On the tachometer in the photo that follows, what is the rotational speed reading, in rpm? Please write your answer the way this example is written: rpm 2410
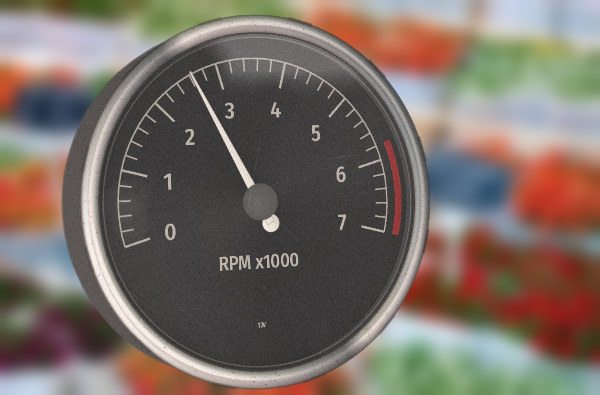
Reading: rpm 2600
